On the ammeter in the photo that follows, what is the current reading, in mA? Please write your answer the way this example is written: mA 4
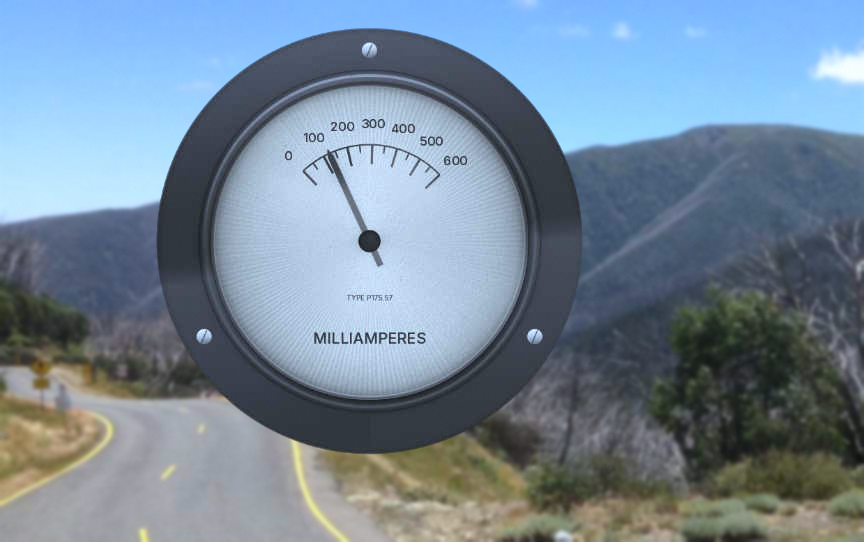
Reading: mA 125
